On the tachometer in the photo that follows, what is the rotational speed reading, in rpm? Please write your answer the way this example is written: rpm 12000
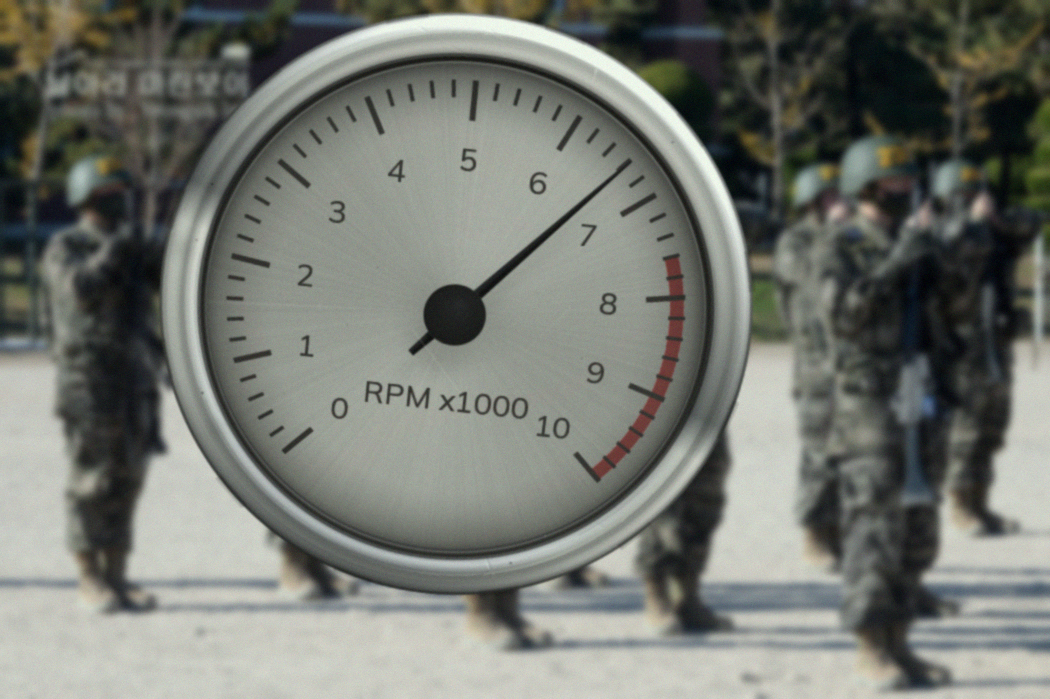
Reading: rpm 6600
